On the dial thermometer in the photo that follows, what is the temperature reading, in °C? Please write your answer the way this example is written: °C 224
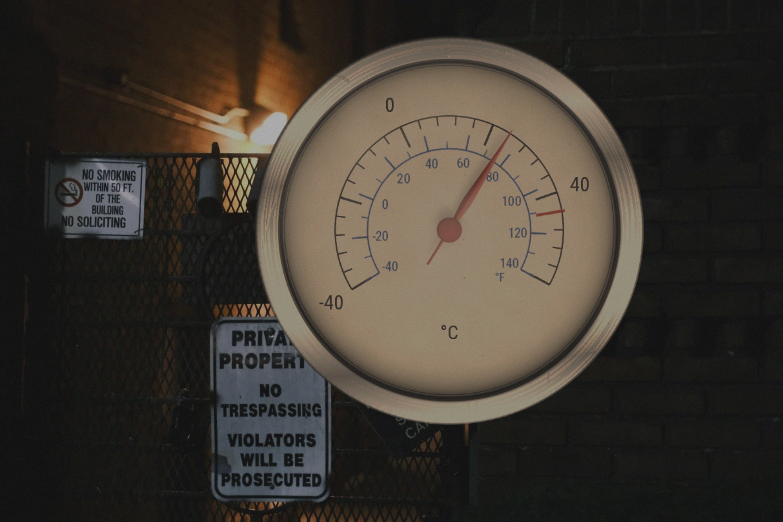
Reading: °C 24
